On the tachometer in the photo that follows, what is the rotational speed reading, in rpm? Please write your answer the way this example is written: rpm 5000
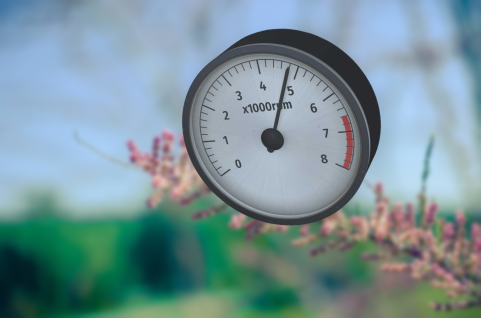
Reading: rpm 4800
